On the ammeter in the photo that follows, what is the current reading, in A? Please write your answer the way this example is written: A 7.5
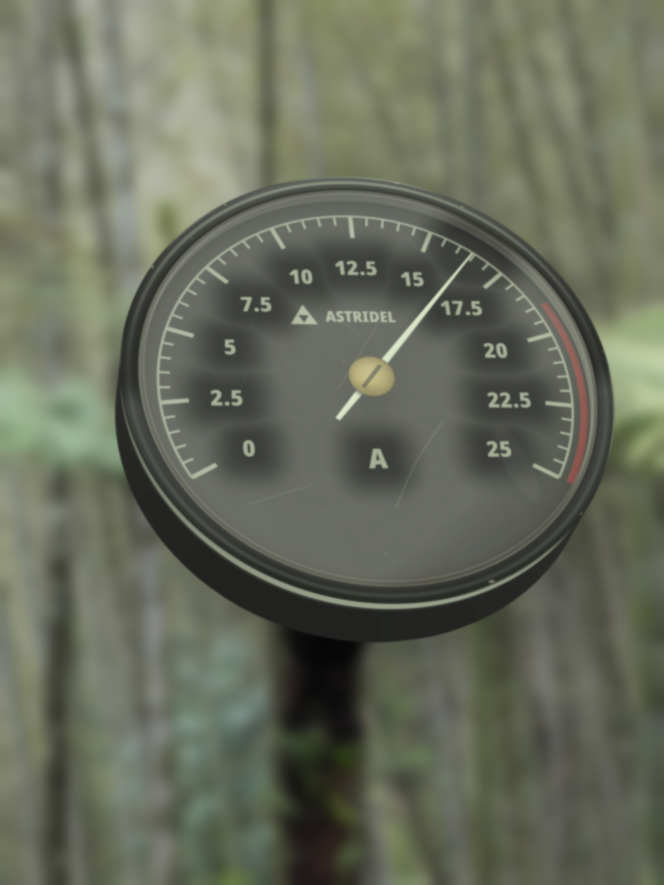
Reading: A 16.5
